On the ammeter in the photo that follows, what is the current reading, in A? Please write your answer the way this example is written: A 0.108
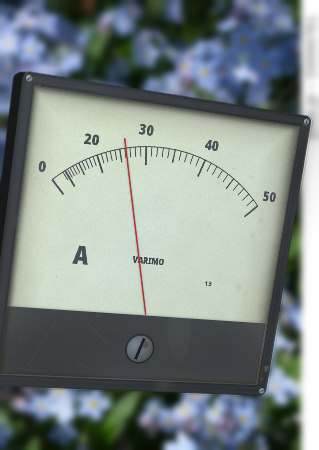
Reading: A 26
